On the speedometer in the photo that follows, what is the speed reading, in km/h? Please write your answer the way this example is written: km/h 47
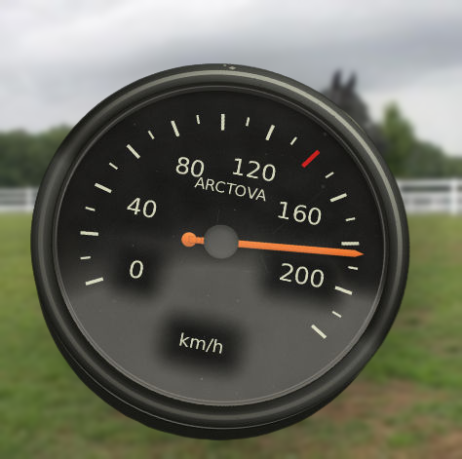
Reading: km/h 185
